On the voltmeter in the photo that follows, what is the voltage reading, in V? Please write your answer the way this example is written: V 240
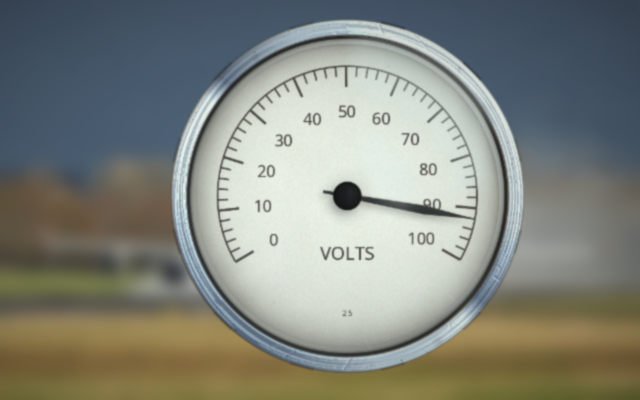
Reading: V 92
